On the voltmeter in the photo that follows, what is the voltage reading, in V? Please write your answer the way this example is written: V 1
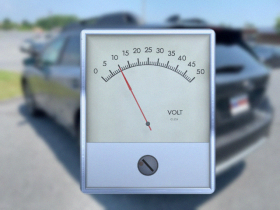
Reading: V 10
